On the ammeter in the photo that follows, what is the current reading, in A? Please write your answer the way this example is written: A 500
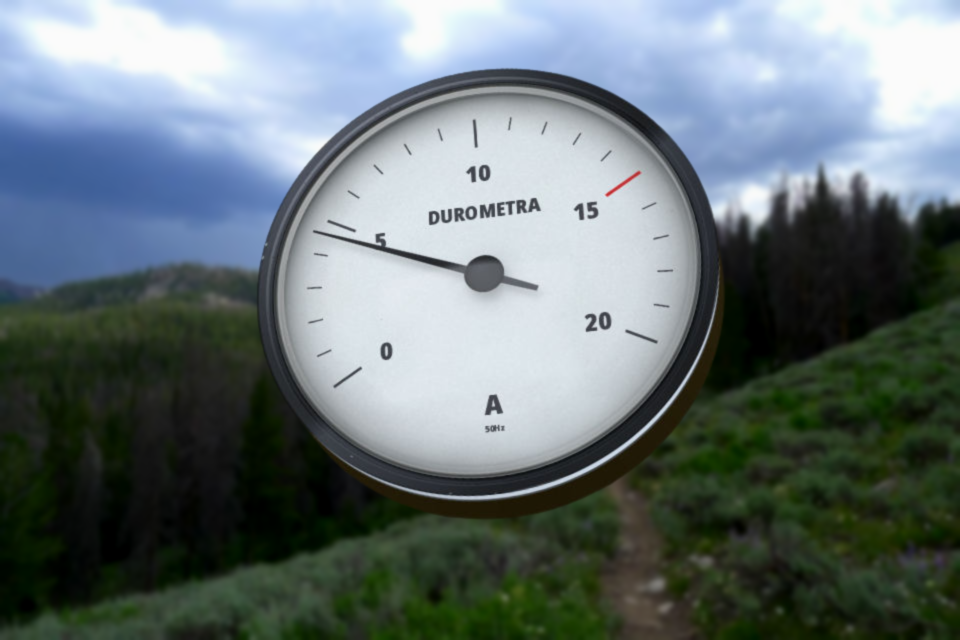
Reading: A 4.5
